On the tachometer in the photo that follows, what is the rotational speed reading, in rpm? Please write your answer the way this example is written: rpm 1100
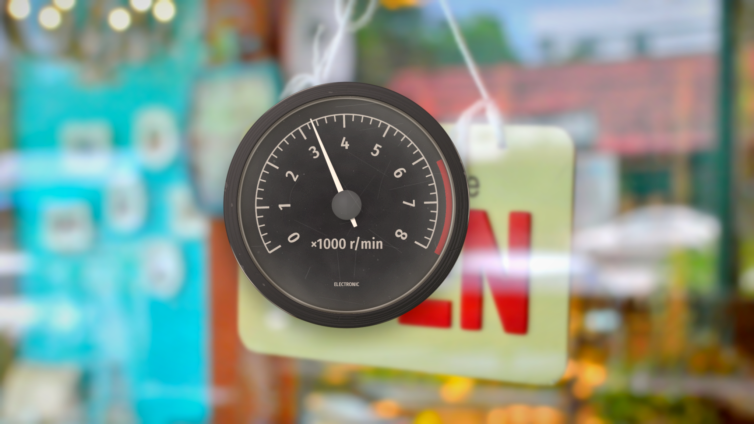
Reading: rpm 3300
